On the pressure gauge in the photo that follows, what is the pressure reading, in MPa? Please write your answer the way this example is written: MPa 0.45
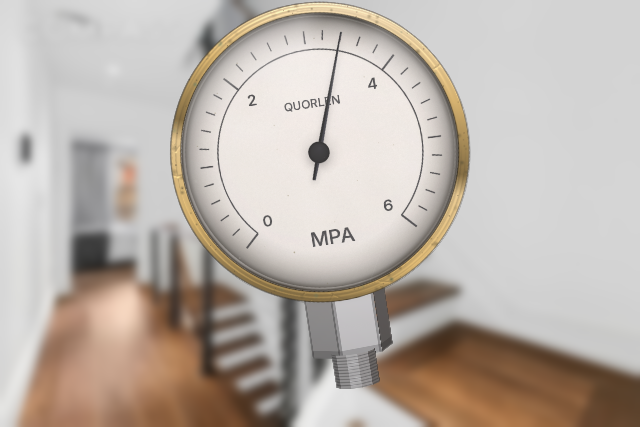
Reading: MPa 3.4
